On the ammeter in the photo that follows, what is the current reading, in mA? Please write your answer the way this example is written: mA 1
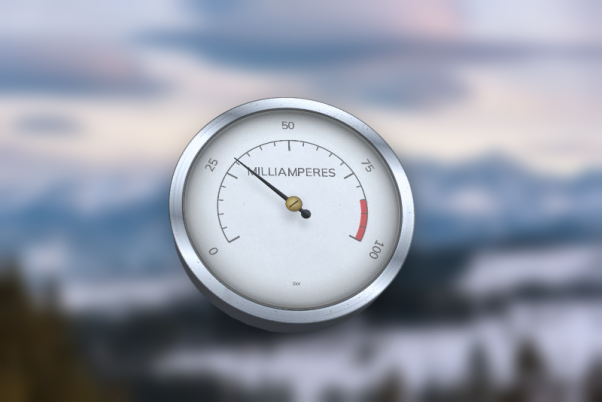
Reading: mA 30
